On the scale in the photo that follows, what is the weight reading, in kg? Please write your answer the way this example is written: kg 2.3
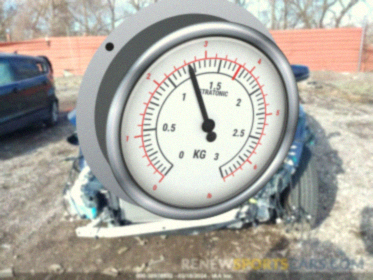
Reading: kg 1.2
